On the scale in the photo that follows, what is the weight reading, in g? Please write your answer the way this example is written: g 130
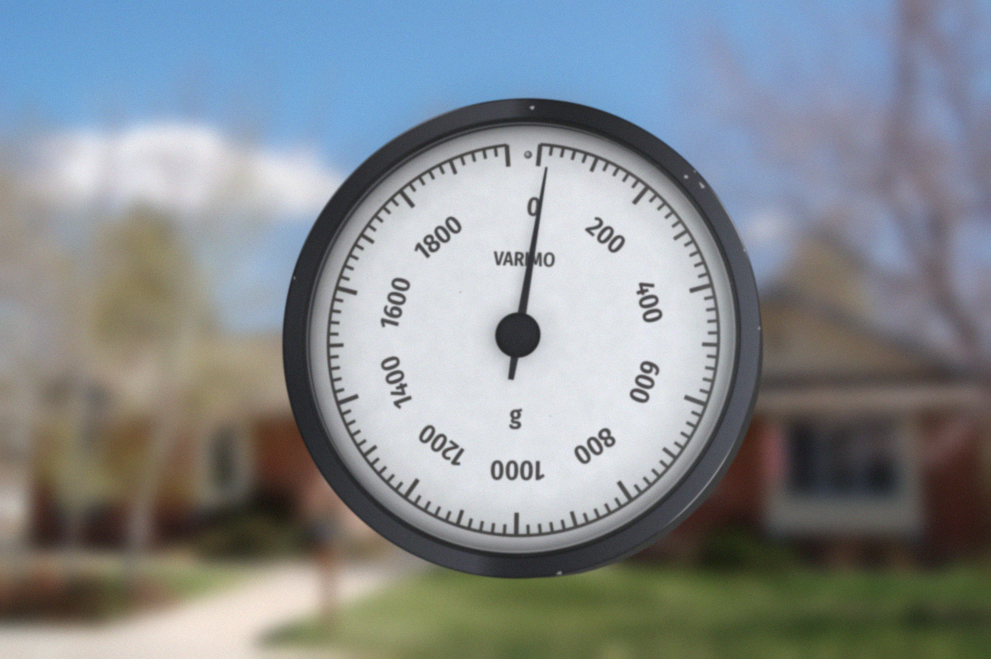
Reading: g 20
